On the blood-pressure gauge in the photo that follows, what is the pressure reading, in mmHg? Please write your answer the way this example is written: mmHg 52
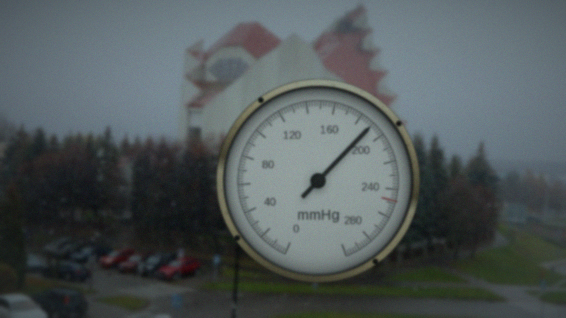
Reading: mmHg 190
